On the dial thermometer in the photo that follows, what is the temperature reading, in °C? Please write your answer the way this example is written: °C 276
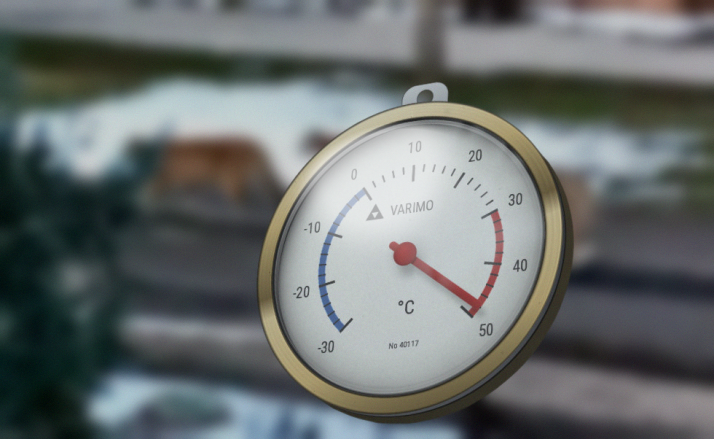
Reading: °C 48
